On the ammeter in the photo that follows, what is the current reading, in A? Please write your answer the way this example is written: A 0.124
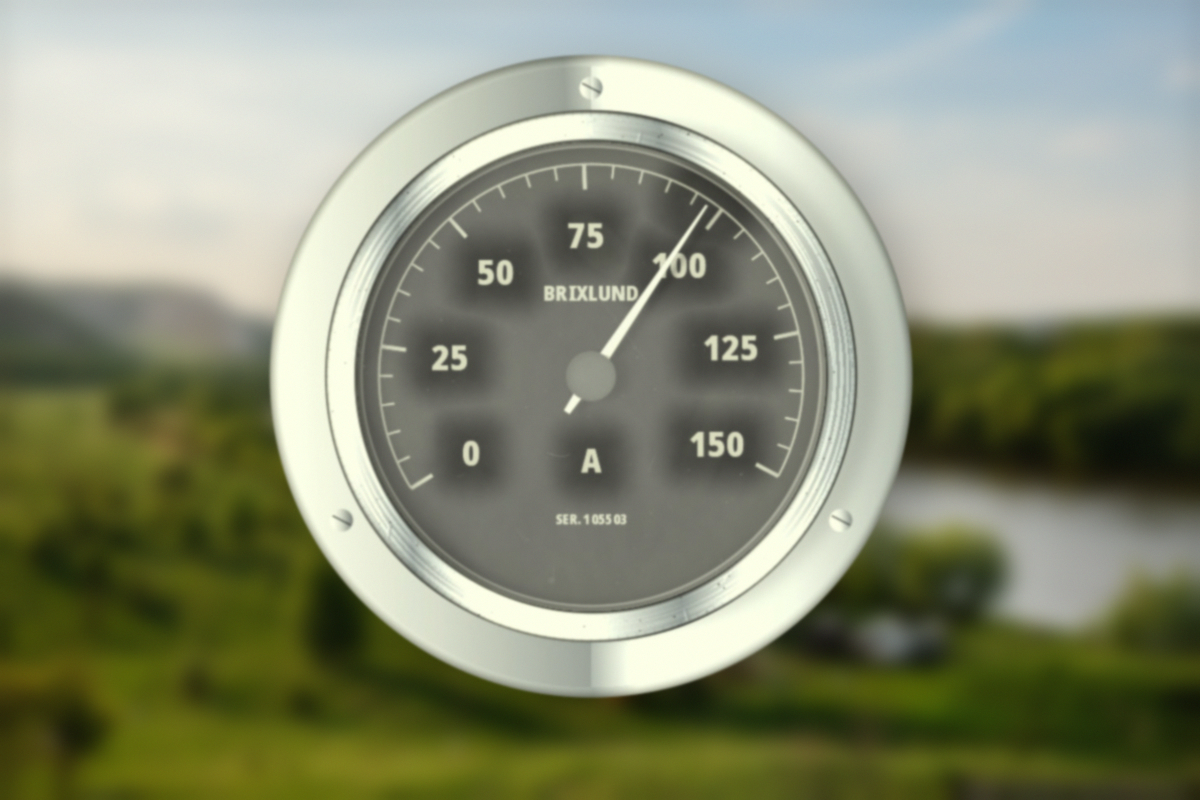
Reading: A 97.5
